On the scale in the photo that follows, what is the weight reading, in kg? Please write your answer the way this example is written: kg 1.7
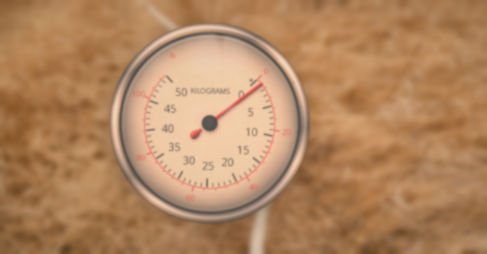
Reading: kg 1
